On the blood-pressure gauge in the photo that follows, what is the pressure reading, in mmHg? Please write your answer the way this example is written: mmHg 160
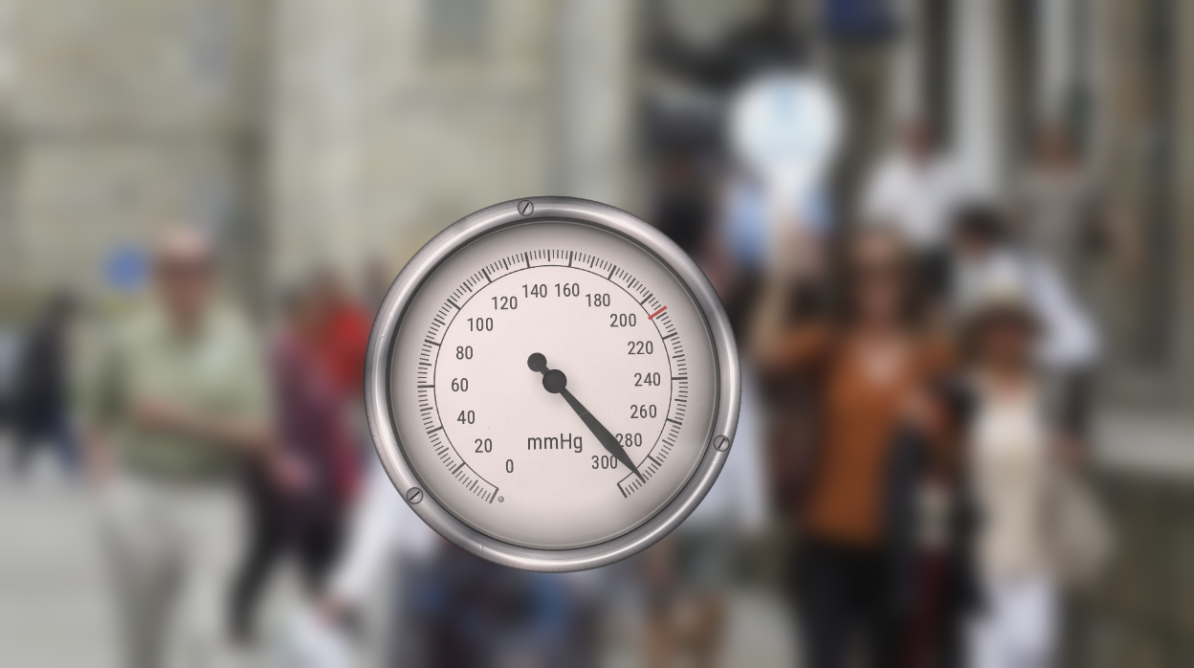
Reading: mmHg 290
